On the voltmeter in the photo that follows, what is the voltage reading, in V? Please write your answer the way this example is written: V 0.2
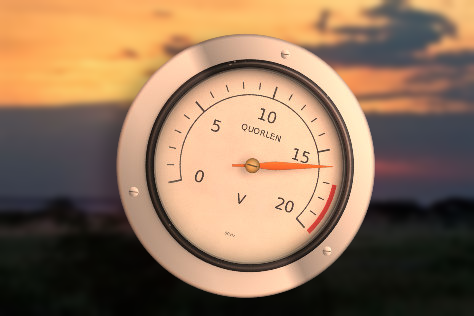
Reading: V 16
